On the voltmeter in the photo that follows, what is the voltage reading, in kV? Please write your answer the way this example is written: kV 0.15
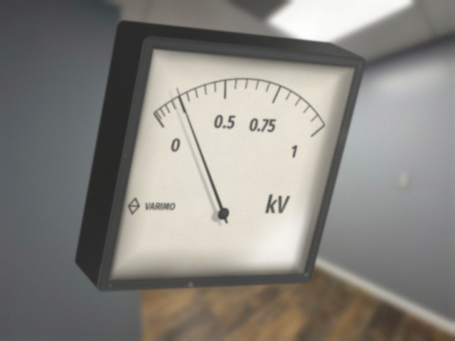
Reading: kV 0.25
